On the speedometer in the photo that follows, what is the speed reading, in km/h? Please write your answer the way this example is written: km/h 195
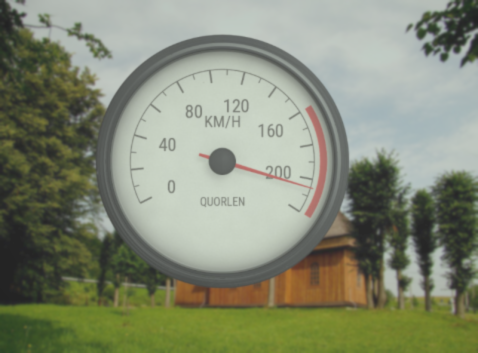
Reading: km/h 205
